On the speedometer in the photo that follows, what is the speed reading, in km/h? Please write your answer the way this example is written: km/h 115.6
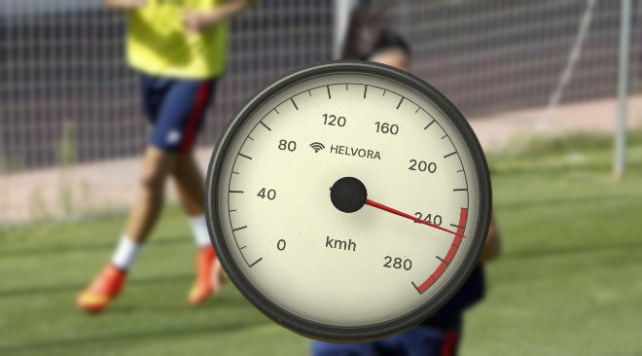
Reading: km/h 245
